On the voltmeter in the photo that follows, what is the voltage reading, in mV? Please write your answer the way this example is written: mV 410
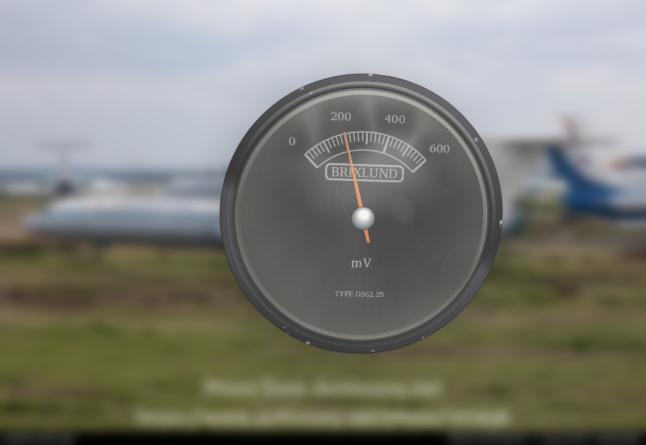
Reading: mV 200
